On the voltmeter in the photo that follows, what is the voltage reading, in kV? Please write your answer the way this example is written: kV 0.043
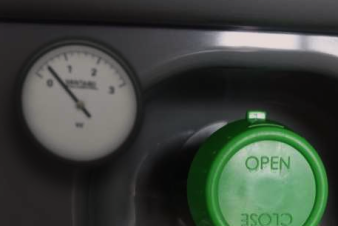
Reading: kV 0.4
